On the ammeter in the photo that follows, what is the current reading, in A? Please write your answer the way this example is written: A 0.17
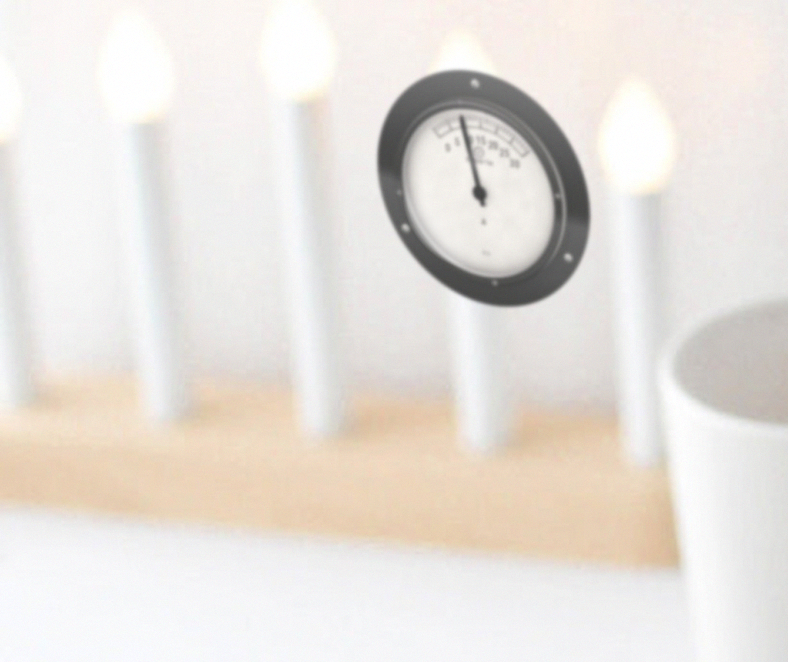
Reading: A 10
